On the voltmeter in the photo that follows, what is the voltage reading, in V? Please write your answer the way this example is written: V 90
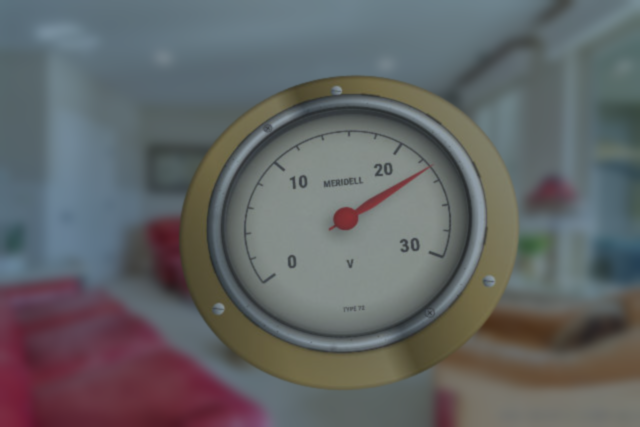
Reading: V 23
